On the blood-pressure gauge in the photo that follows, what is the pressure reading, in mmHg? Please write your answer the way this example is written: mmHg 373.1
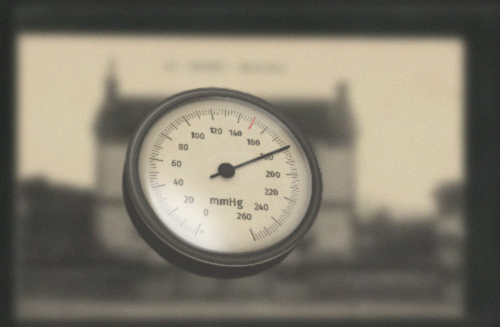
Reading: mmHg 180
